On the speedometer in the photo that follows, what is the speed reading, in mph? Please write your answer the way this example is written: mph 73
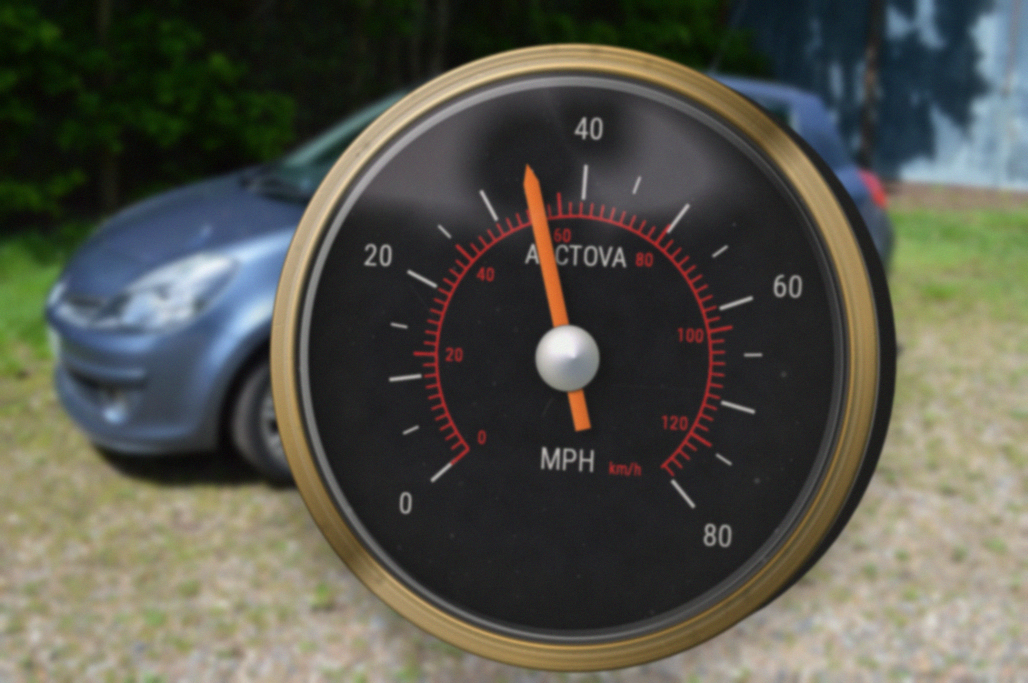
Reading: mph 35
